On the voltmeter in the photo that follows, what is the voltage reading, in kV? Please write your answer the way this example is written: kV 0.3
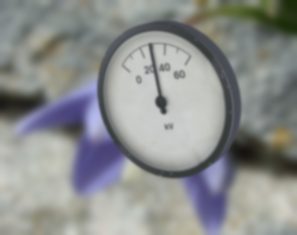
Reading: kV 30
